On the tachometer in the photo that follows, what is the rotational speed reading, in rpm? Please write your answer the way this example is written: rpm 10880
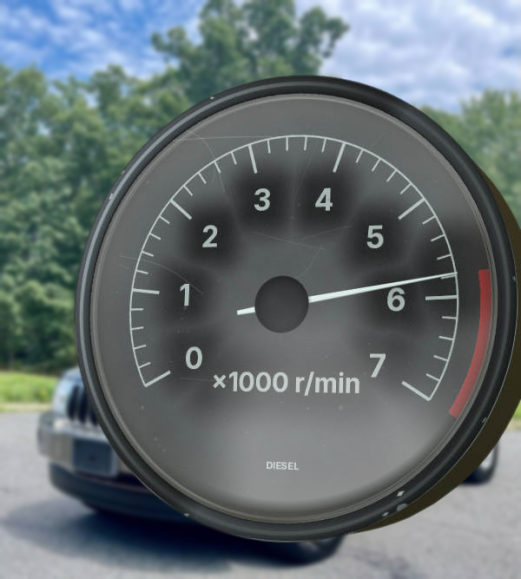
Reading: rpm 5800
